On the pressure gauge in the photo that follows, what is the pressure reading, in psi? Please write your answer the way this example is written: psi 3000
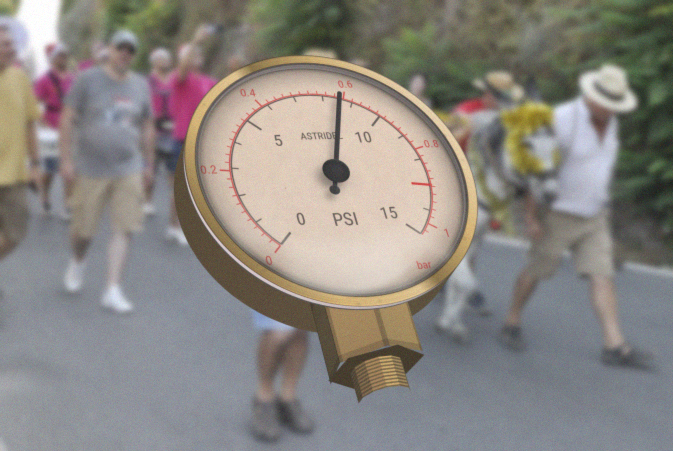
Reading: psi 8.5
